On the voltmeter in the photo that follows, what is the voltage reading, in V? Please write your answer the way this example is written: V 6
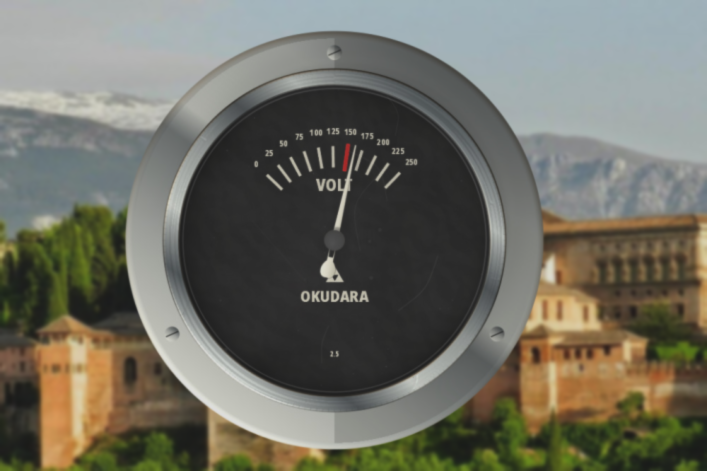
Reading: V 162.5
